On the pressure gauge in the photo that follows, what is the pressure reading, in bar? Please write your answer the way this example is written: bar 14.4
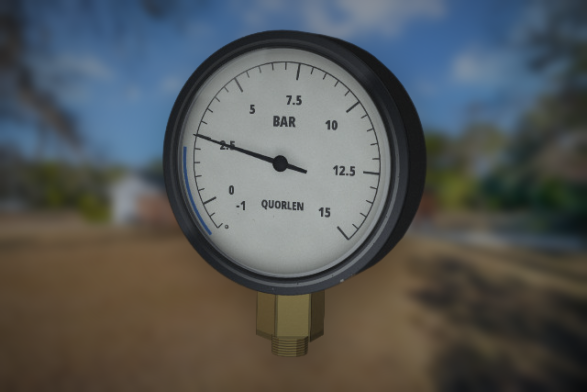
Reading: bar 2.5
